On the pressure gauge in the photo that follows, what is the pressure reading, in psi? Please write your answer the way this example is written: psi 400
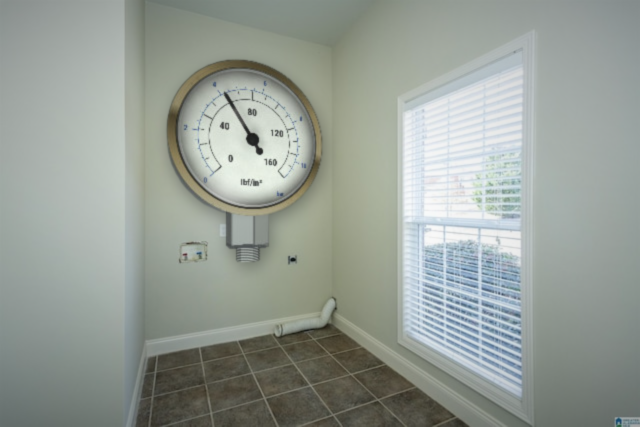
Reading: psi 60
